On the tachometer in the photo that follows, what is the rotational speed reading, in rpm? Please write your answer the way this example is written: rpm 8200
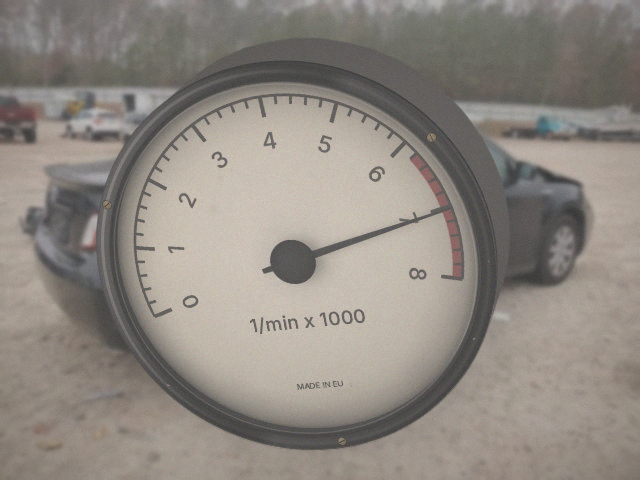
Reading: rpm 7000
